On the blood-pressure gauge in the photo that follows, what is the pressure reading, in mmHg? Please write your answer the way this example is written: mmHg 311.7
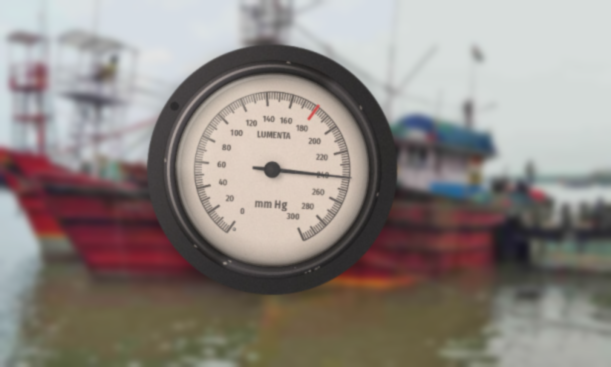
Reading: mmHg 240
